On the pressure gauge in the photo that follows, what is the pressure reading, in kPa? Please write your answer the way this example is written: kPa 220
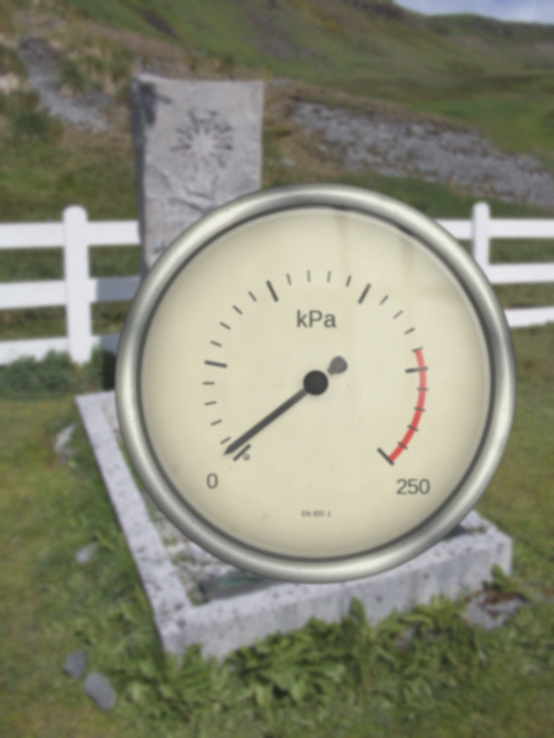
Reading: kPa 5
